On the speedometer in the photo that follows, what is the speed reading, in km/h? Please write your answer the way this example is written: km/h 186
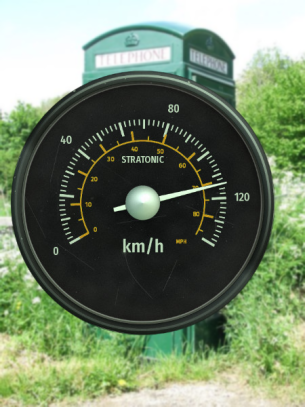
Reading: km/h 114
